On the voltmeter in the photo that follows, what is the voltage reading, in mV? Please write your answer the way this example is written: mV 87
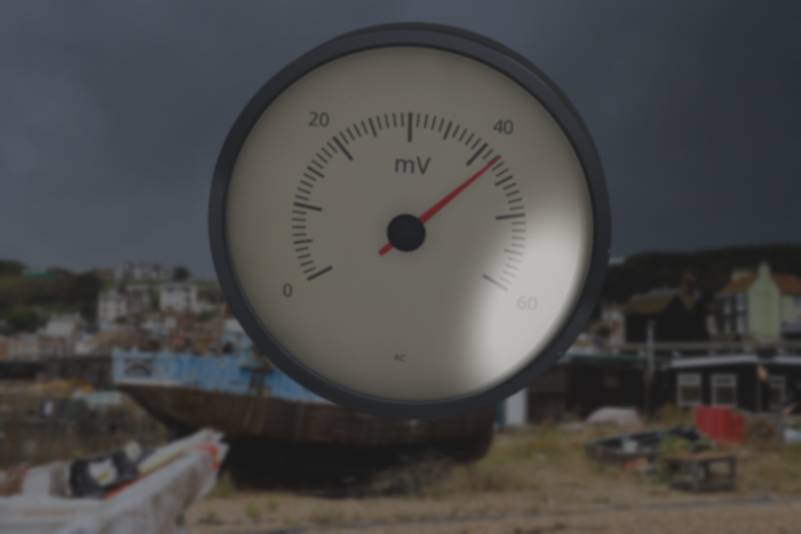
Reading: mV 42
